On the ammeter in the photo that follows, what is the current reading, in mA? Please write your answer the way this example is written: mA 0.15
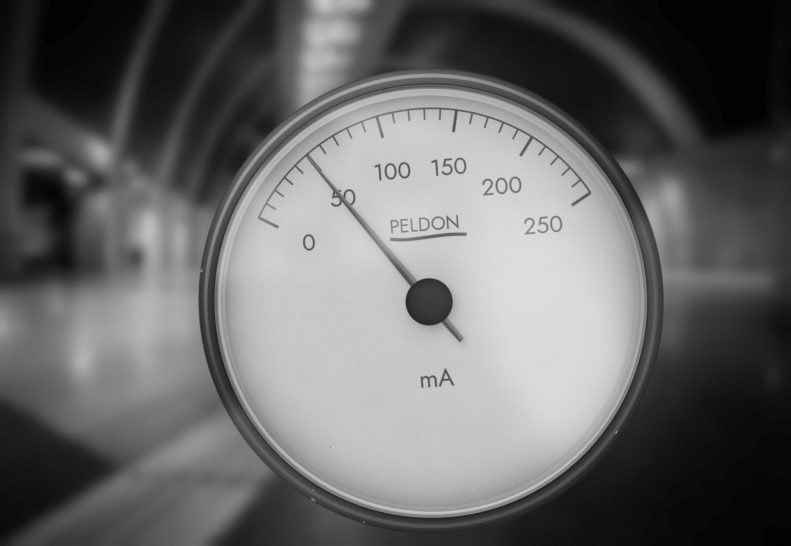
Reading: mA 50
